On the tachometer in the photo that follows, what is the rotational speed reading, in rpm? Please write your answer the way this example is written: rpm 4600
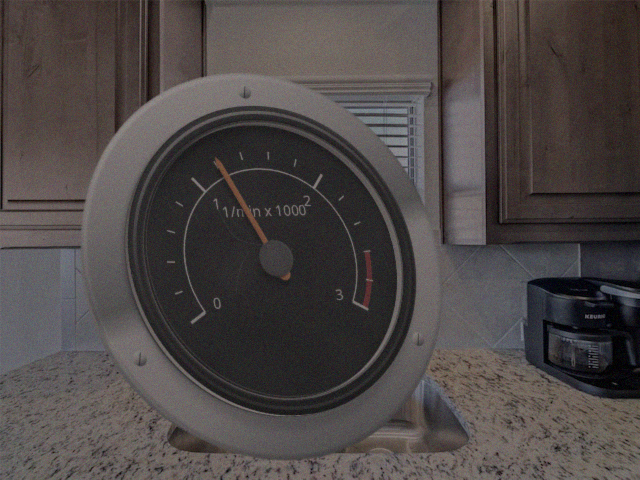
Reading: rpm 1200
